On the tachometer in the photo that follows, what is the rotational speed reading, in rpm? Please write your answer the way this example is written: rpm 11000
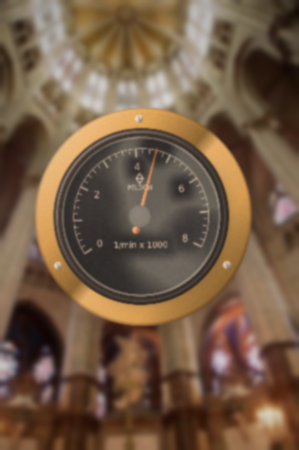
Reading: rpm 4600
